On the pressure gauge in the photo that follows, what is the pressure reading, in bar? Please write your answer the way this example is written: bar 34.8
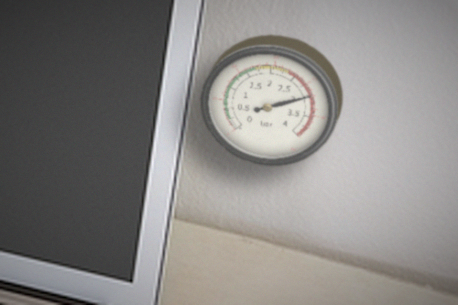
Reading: bar 3
